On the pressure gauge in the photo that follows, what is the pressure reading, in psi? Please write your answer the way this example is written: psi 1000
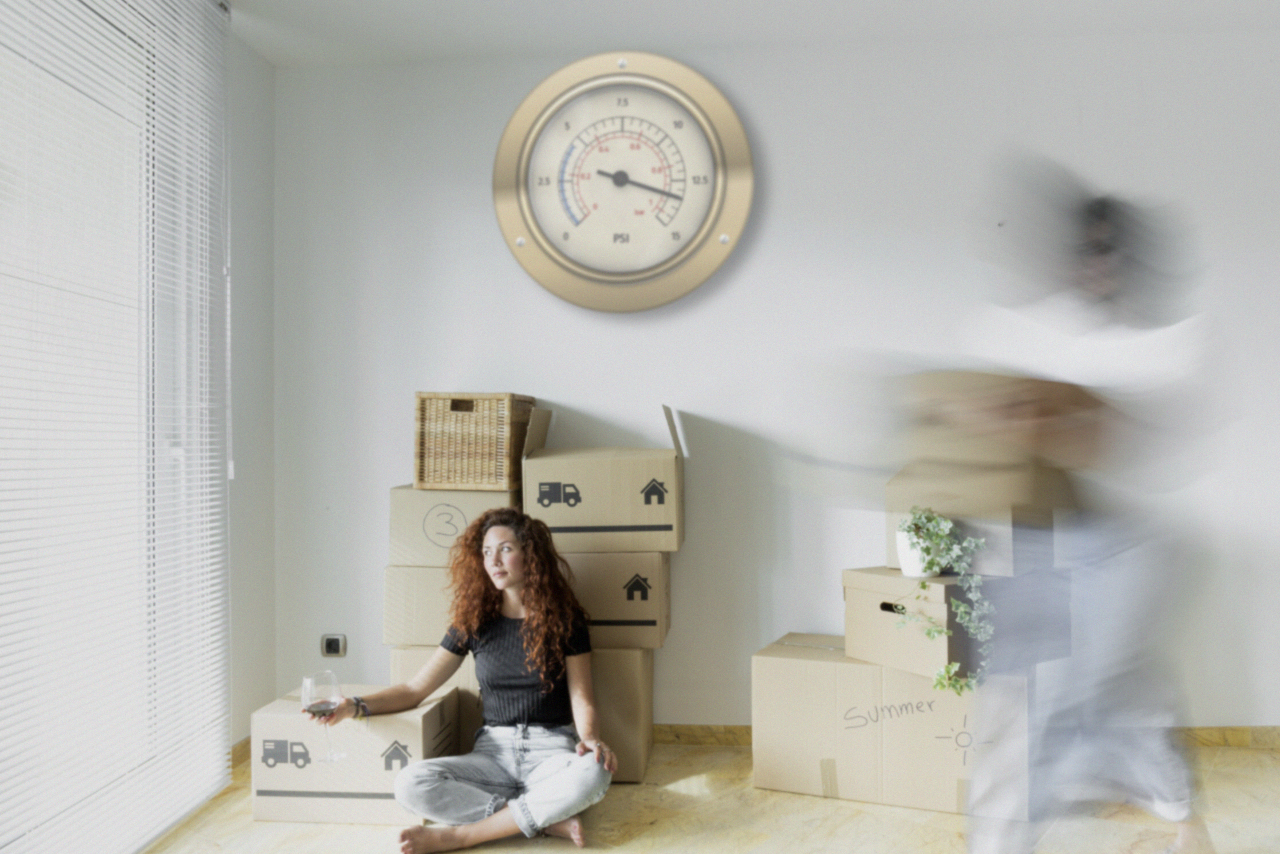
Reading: psi 13.5
